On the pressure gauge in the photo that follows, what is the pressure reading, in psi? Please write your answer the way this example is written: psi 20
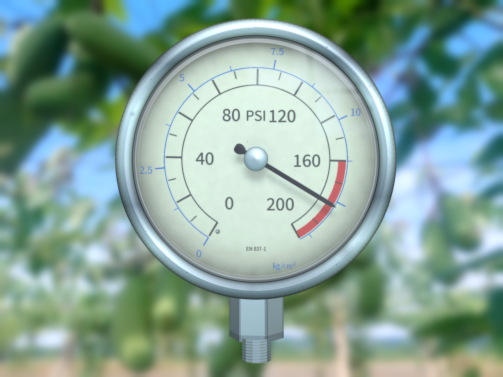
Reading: psi 180
